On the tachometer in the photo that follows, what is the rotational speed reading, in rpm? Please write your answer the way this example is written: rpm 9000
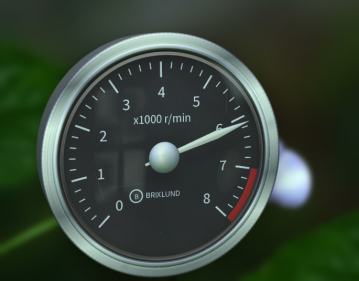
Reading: rpm 6100
